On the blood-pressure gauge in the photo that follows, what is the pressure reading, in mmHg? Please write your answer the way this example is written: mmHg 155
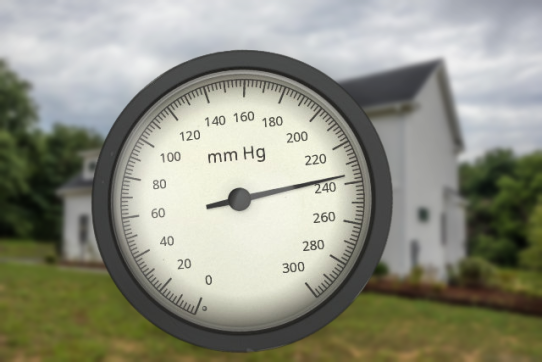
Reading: mmHg 236
